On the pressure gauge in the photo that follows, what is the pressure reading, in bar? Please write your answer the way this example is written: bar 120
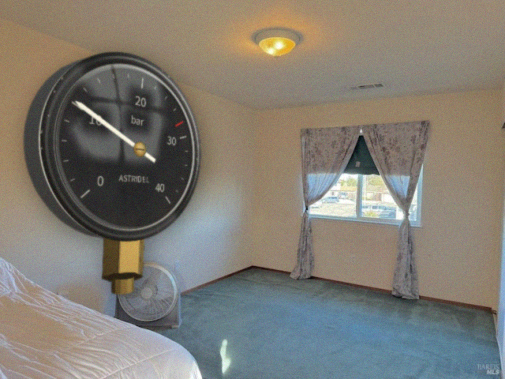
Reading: bar 10
